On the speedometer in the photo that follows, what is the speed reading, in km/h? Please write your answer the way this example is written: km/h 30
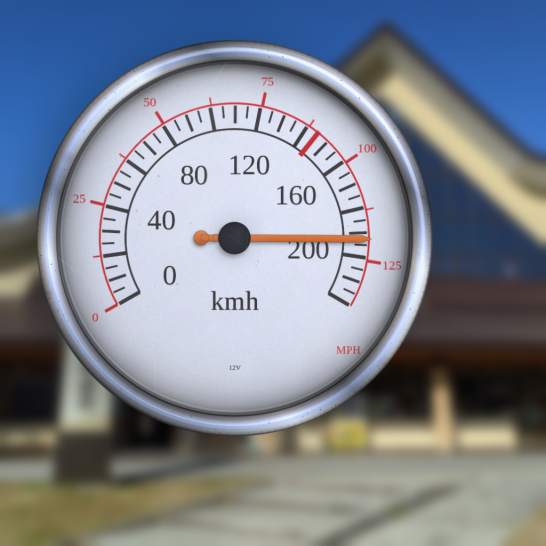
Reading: km/h 192.5
